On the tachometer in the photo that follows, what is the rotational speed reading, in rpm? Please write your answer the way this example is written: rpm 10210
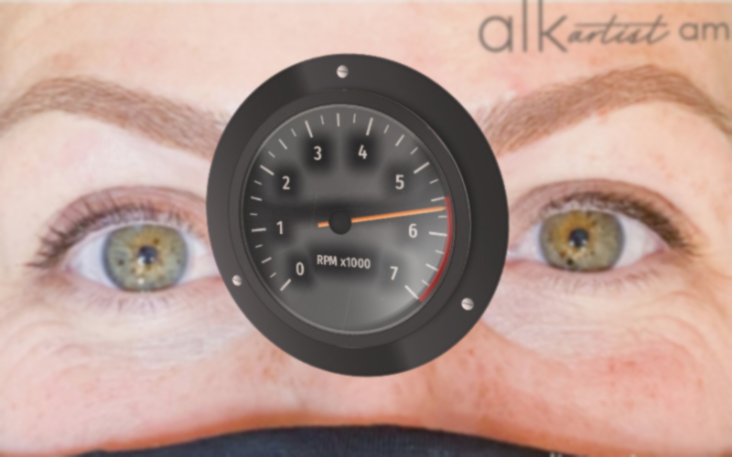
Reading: rpm 5625
